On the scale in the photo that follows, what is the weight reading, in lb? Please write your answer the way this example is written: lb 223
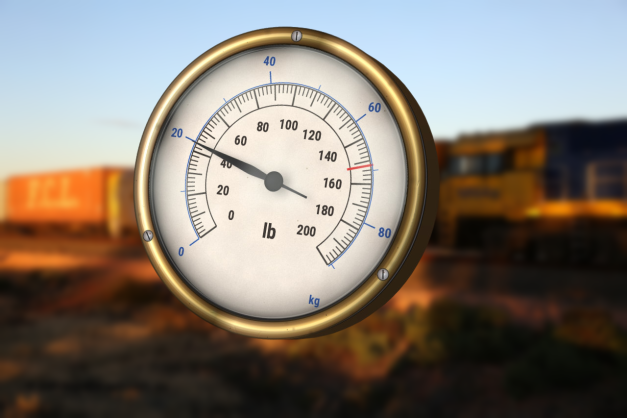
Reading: lb 44
